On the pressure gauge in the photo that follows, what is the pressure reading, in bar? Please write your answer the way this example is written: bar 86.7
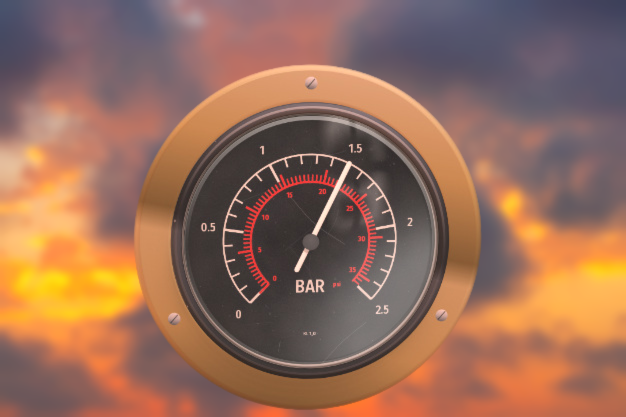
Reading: bar 1.5
